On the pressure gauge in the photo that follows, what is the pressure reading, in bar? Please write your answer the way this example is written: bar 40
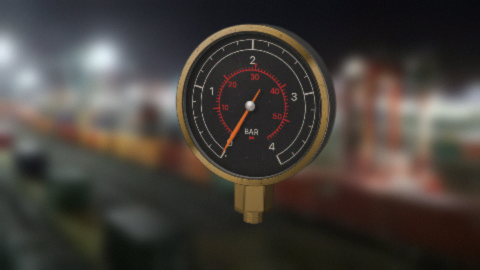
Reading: bar 0
